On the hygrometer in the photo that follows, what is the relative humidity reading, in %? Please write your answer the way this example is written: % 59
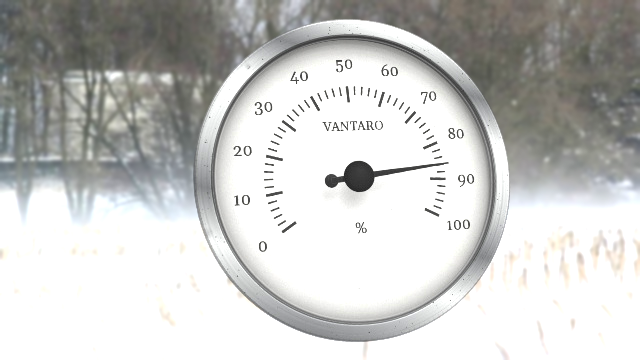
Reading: % 86
